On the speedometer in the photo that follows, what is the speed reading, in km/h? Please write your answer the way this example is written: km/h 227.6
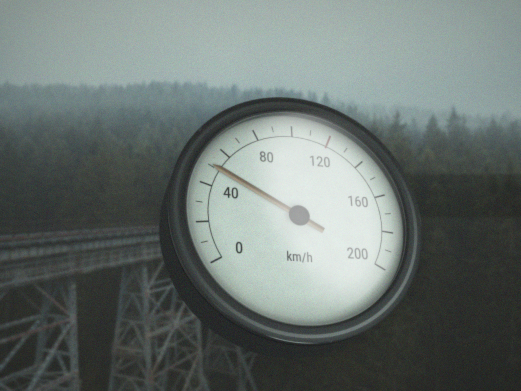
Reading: km/h 50
